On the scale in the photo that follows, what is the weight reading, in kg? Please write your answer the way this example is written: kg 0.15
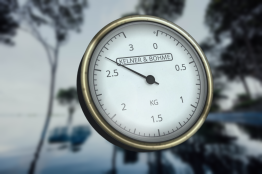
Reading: kg 2.65
